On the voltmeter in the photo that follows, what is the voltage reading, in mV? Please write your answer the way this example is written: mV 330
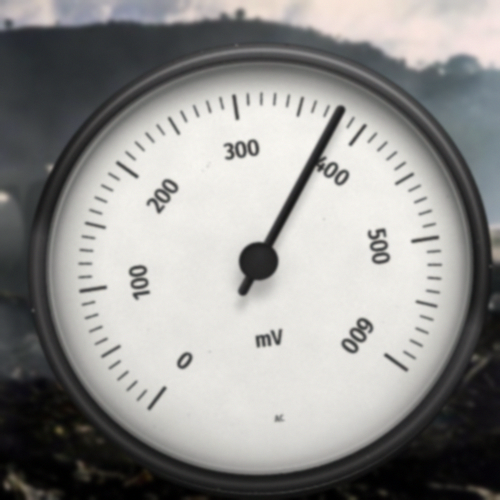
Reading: mV 380
